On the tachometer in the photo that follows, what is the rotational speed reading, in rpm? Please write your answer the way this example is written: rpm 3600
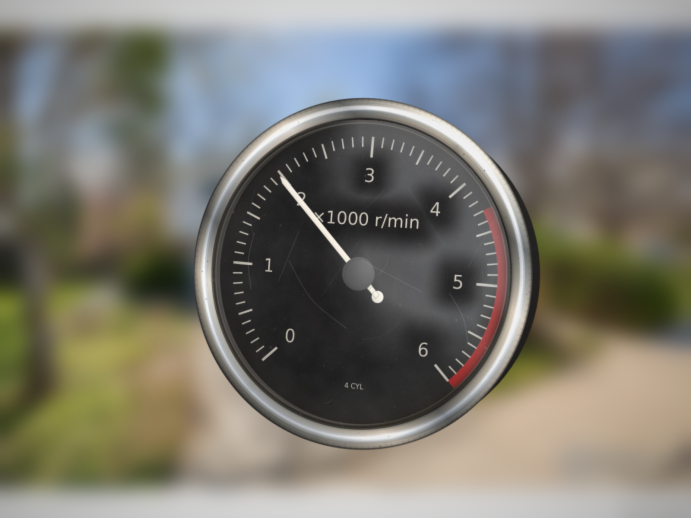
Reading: rpm 2000
